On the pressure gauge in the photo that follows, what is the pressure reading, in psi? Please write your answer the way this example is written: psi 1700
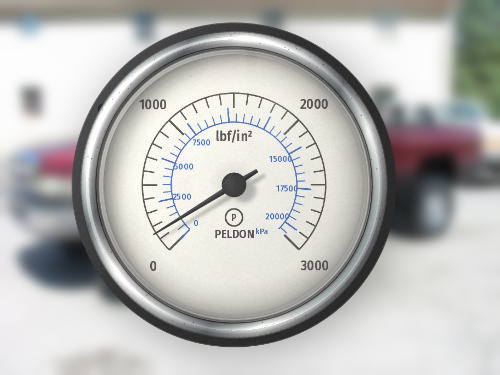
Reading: psi 150
